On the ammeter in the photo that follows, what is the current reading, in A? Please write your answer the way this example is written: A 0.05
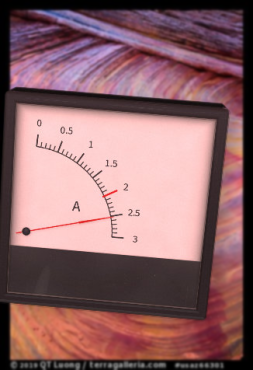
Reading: A 2.5
